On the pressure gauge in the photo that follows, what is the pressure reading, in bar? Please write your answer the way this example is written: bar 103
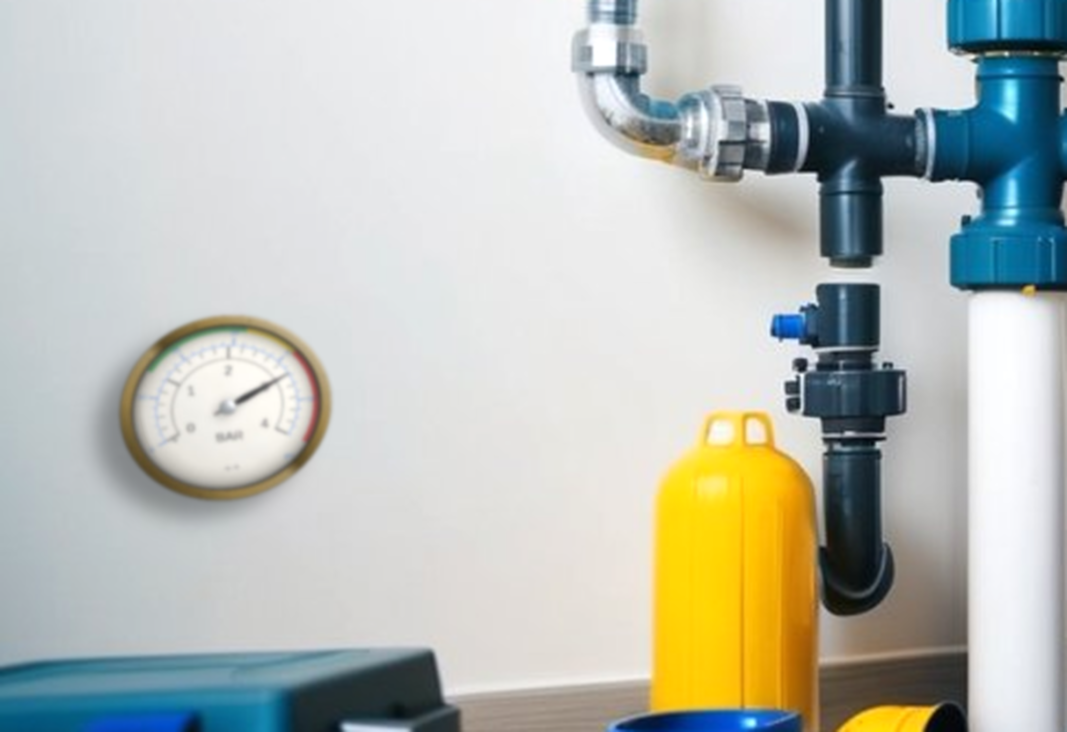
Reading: bar 3
